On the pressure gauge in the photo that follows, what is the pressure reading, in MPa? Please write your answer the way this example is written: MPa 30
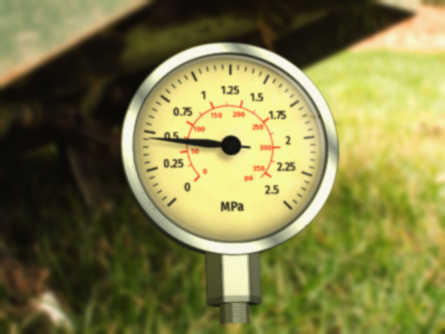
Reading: MPa 0.45
